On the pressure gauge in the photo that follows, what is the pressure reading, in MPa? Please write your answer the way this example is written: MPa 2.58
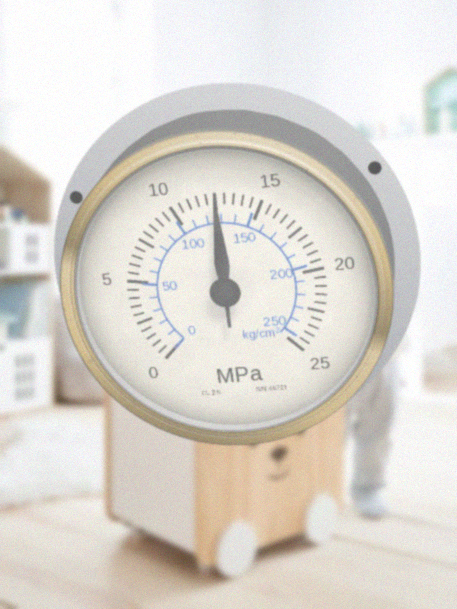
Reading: MPa 12.5
